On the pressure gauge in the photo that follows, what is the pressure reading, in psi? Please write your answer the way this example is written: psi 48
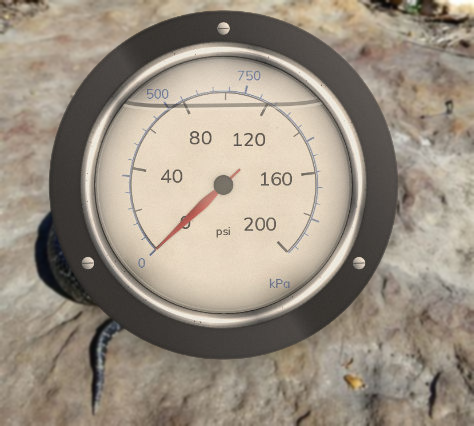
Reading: psi 0
